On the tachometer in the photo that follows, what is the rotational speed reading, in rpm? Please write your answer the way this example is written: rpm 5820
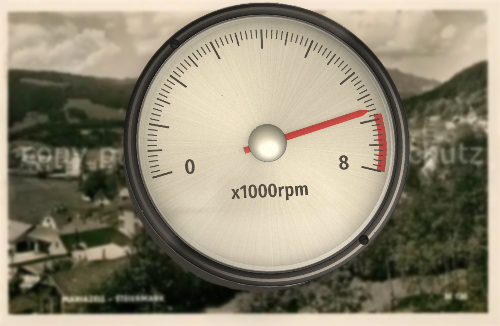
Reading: rpm 6800
